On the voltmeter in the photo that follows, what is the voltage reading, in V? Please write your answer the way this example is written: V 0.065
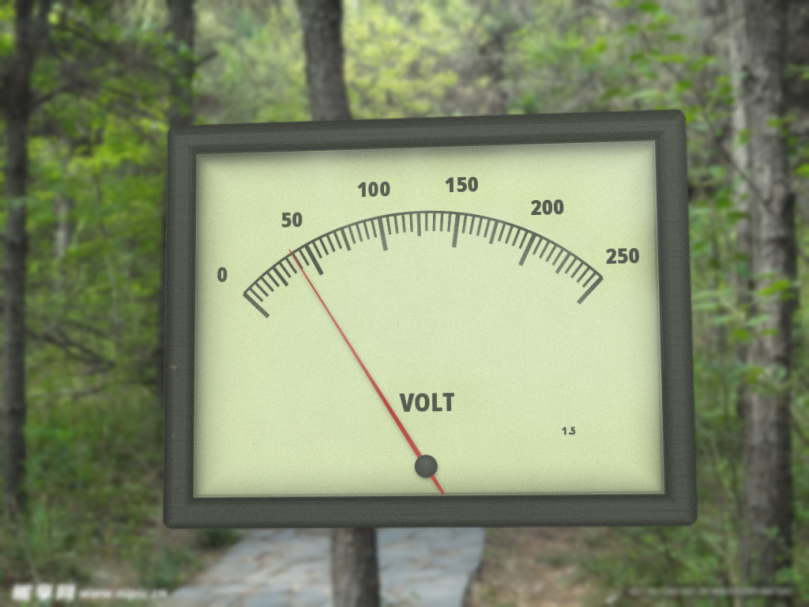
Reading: V 40
